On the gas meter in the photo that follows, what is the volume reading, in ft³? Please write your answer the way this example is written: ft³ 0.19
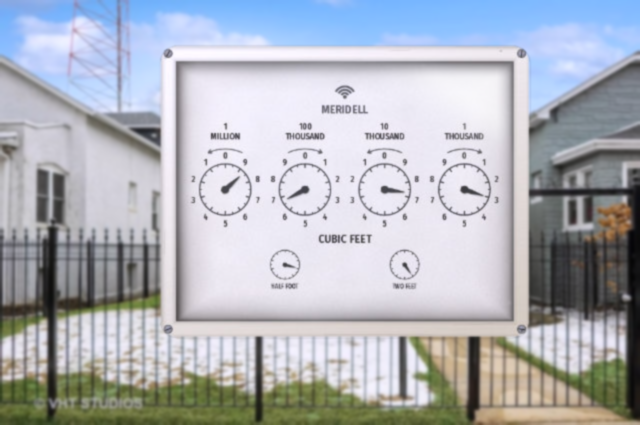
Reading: ft³ 867300
